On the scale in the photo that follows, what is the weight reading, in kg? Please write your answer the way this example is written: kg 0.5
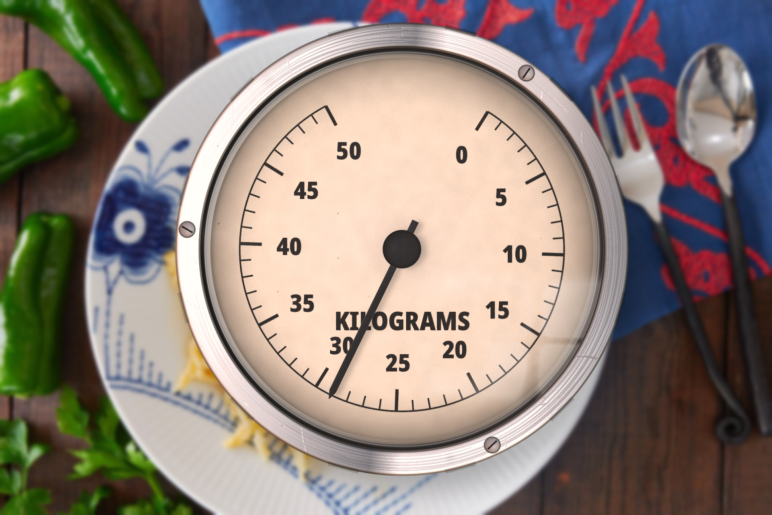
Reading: kg 29
